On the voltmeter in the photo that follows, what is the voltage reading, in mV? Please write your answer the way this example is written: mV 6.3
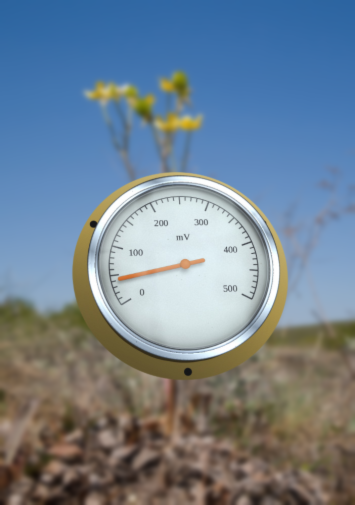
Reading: mV 40
